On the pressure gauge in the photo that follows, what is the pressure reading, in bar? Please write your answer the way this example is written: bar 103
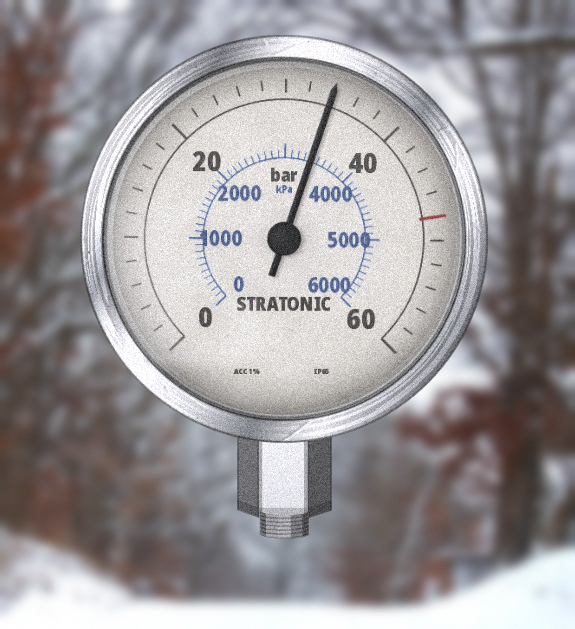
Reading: bar 34
